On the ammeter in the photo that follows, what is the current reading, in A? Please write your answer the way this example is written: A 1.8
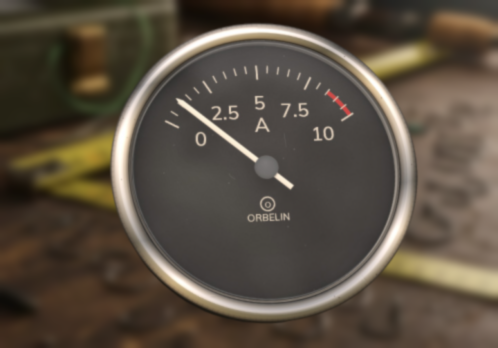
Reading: A 1
